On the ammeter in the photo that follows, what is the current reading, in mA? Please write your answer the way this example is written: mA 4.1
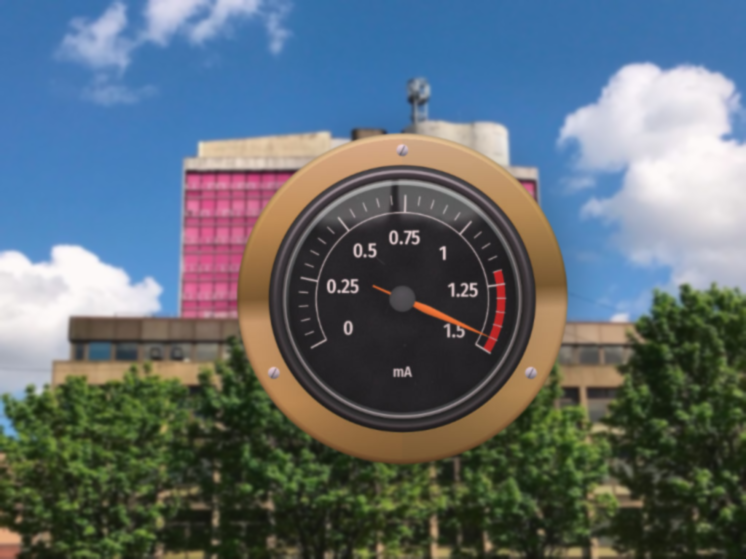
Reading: mA 1.45
